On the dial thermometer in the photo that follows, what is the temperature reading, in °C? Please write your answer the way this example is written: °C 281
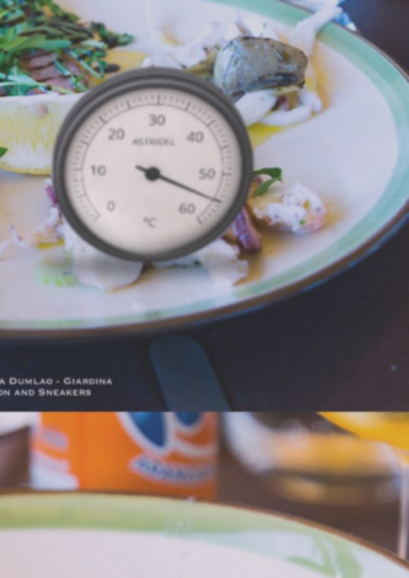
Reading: °C 55
